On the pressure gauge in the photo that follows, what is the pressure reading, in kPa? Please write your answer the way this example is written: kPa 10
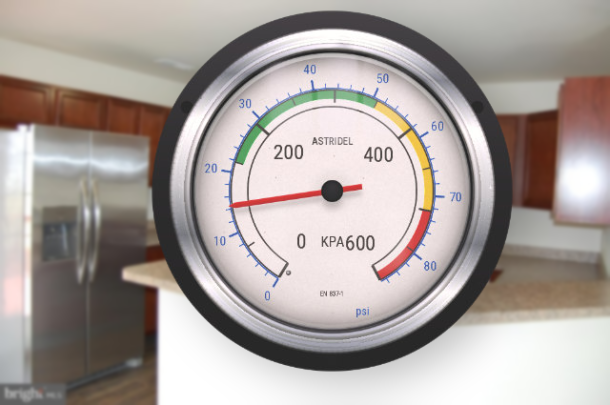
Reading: kPa 100
